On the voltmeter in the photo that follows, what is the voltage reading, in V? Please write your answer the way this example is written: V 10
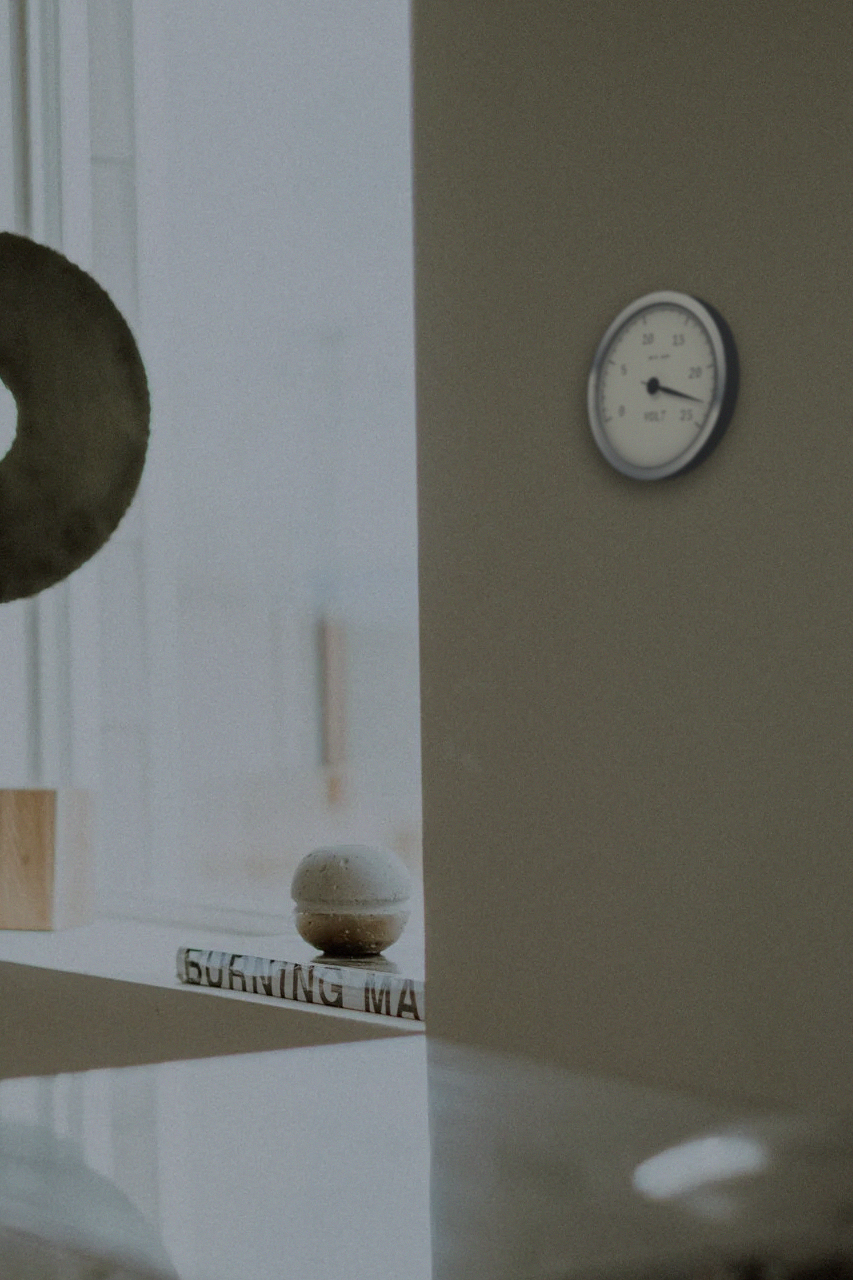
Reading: V 23
